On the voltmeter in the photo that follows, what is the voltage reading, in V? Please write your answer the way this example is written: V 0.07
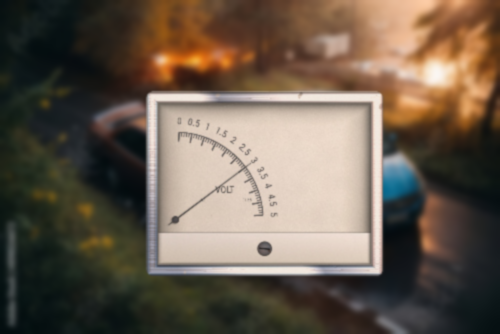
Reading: V 3
